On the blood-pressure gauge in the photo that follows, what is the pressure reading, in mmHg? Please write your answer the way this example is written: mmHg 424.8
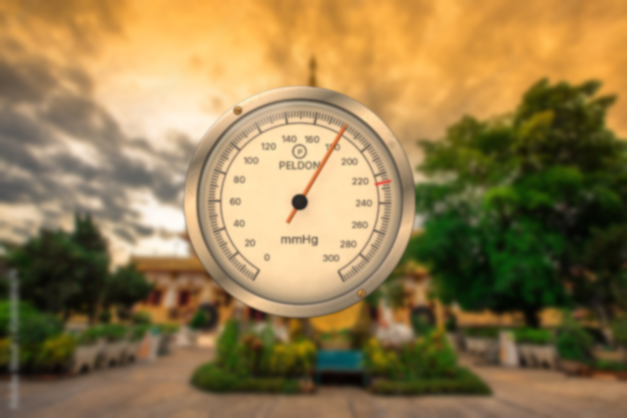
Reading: mmHg 180
